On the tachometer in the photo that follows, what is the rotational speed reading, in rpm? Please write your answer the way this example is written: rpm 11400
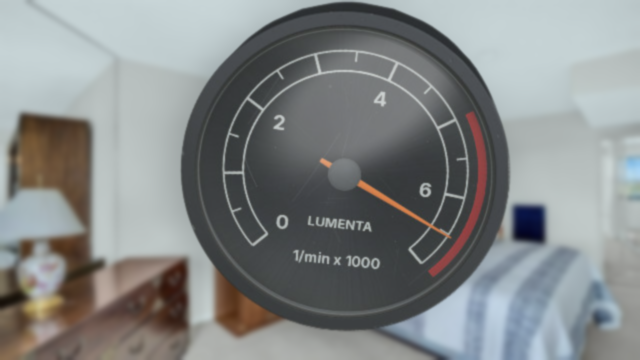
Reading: rpm 6500
